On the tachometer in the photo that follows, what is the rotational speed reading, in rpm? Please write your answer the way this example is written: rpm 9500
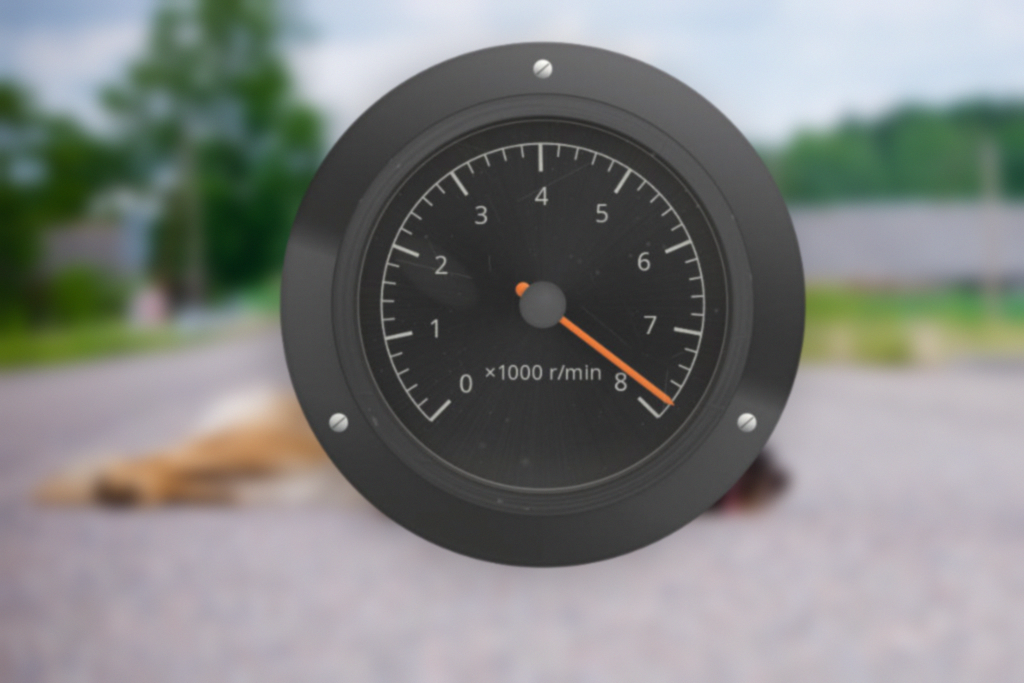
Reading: rpm 7800
